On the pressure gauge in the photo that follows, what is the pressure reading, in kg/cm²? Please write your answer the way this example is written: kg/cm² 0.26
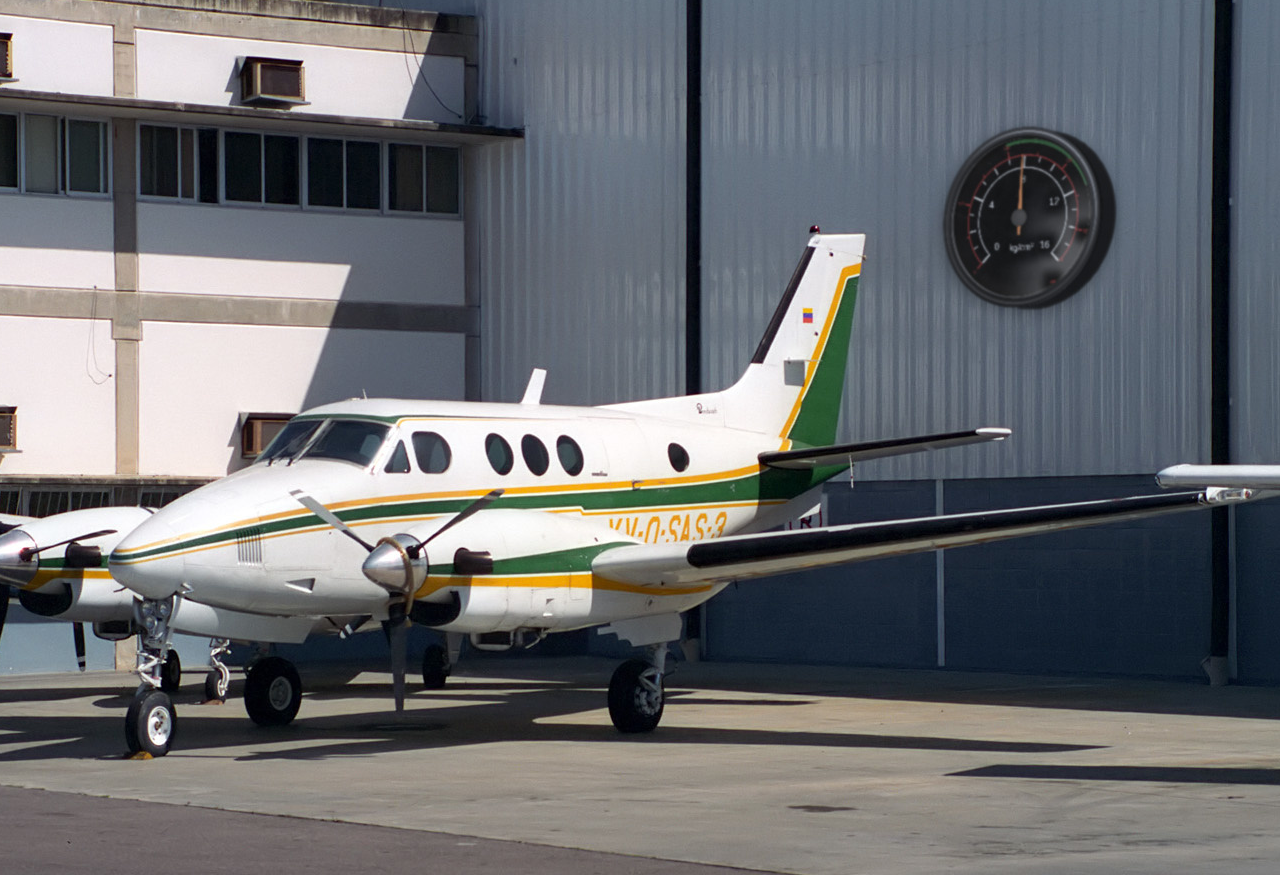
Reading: kg/cm² 8
